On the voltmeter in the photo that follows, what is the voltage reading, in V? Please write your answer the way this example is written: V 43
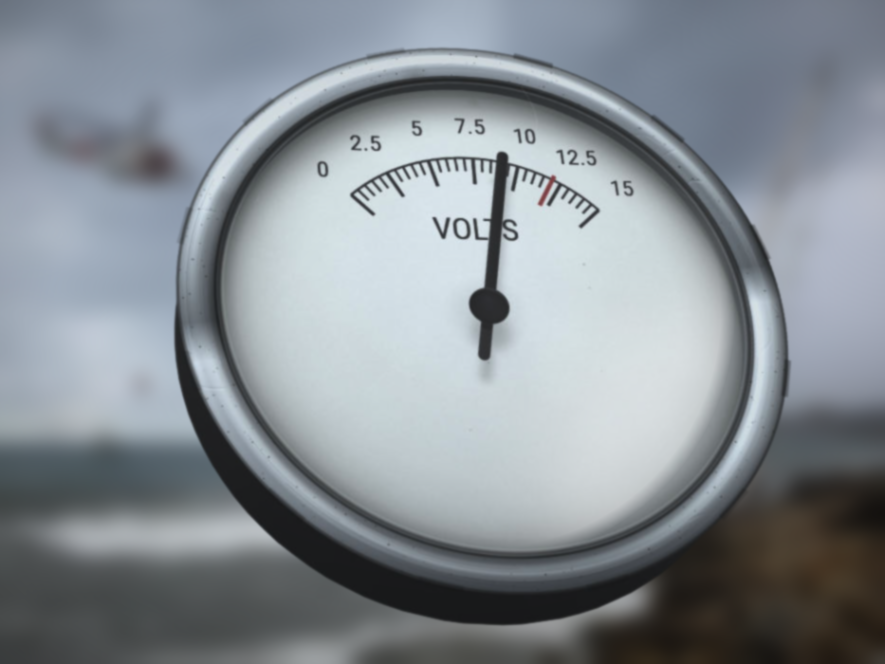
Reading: V 9
